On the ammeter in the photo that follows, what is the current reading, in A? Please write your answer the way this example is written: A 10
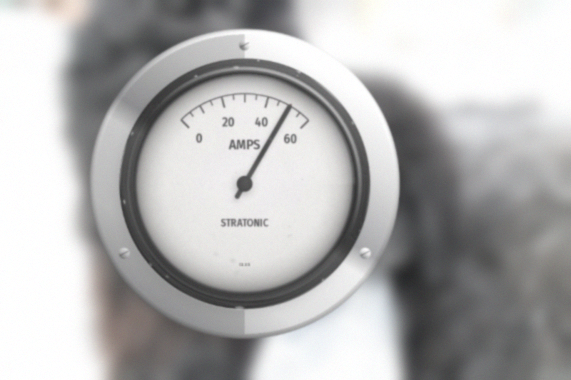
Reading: A 50
